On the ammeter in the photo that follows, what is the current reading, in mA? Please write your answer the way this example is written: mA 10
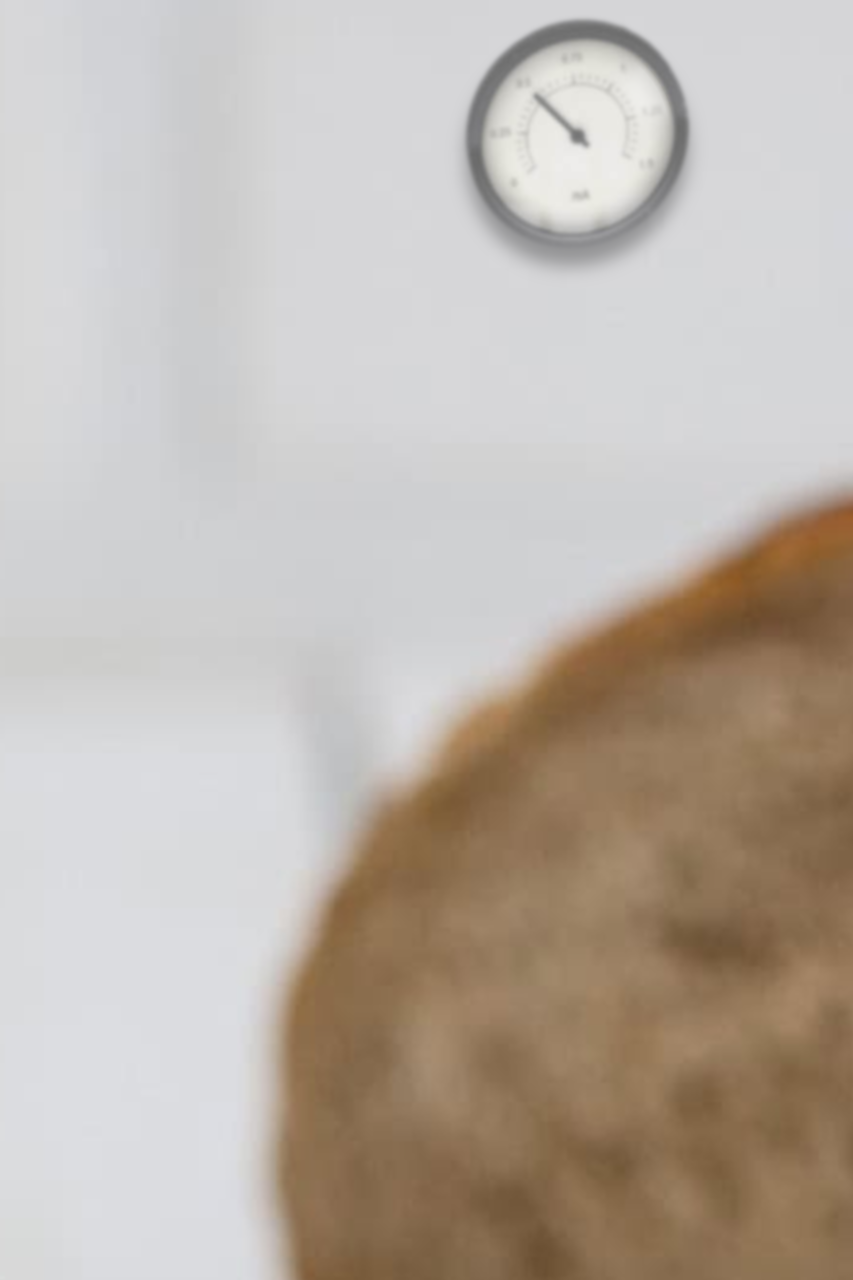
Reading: mA 0.5
